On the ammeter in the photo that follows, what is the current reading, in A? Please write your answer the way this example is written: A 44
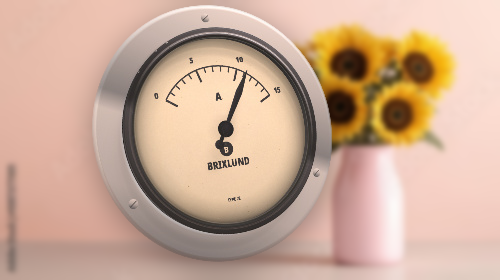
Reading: A 11
